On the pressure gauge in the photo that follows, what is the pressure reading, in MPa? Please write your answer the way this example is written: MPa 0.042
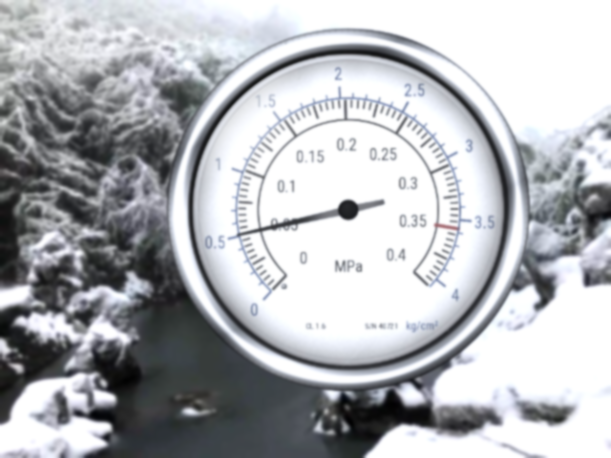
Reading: MPa 0.05
